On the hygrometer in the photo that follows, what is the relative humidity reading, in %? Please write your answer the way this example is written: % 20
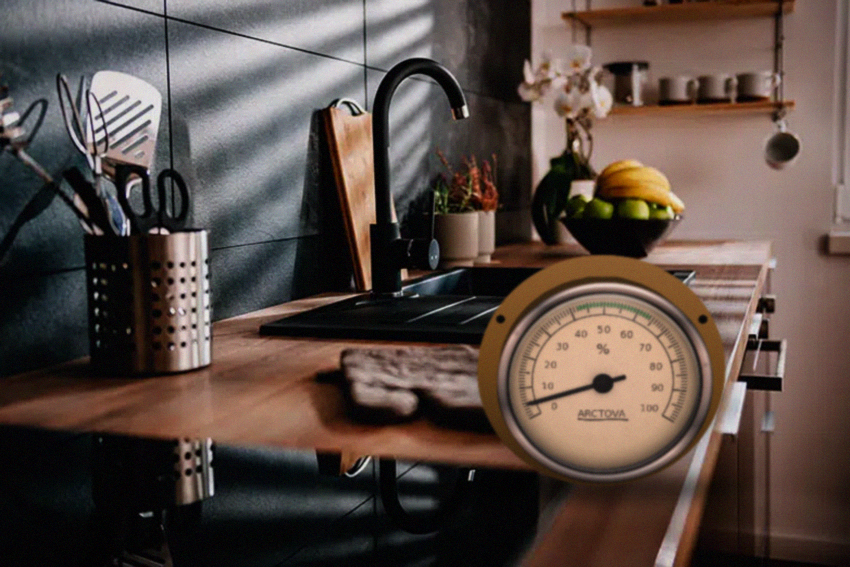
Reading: % 5
